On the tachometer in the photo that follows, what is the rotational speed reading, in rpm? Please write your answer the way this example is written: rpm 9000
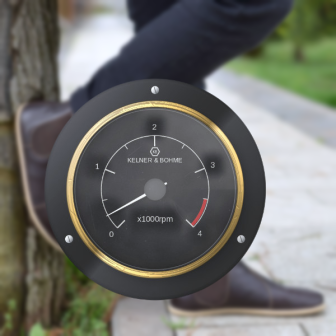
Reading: rpm 250
